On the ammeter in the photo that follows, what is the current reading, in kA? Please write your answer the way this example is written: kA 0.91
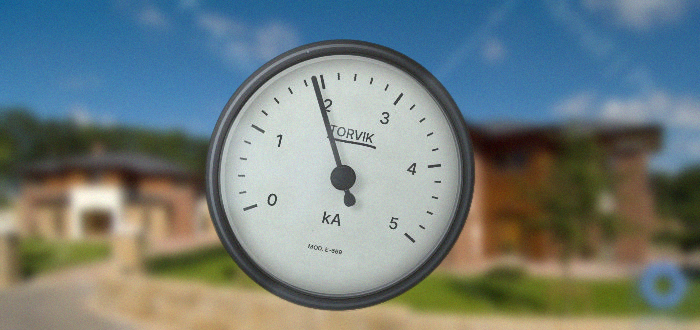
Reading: kA 1.9
